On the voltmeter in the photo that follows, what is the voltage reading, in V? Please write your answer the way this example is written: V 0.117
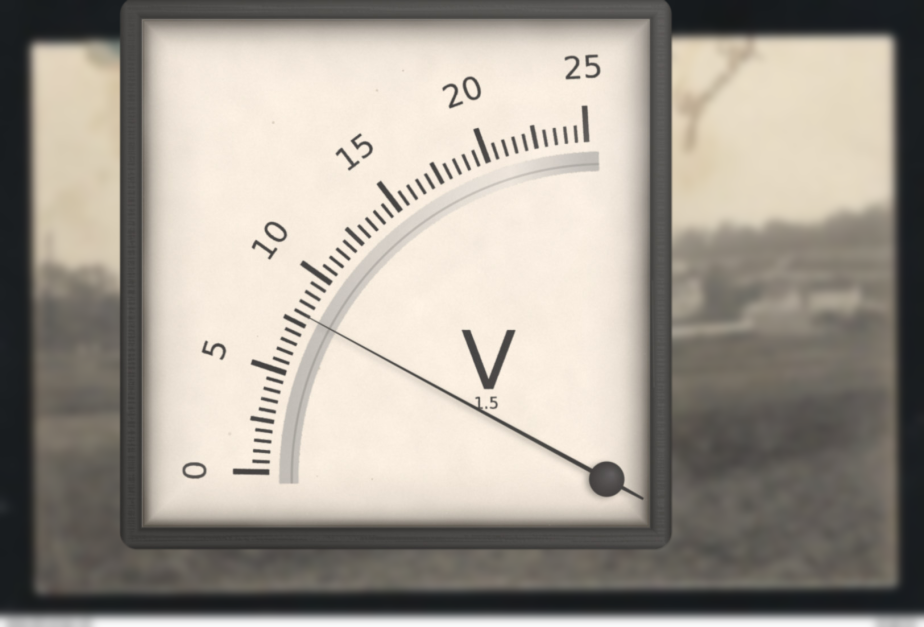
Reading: V 8
